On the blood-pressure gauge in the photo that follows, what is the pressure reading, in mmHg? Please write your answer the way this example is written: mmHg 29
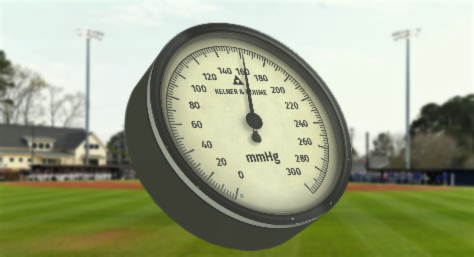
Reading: mmHg 160
